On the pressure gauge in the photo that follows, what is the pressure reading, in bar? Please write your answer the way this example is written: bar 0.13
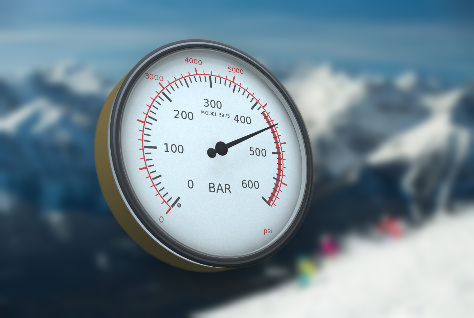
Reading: bar 450
